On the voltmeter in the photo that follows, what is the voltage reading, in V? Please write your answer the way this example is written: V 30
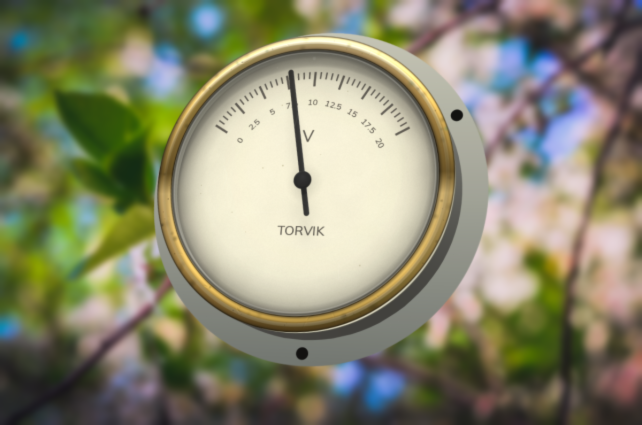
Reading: V 8
